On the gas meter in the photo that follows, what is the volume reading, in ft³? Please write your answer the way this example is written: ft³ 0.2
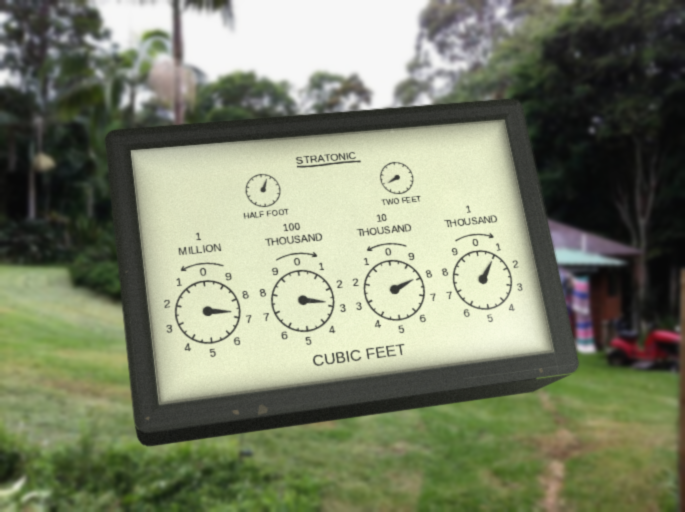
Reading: ft³ 728100
